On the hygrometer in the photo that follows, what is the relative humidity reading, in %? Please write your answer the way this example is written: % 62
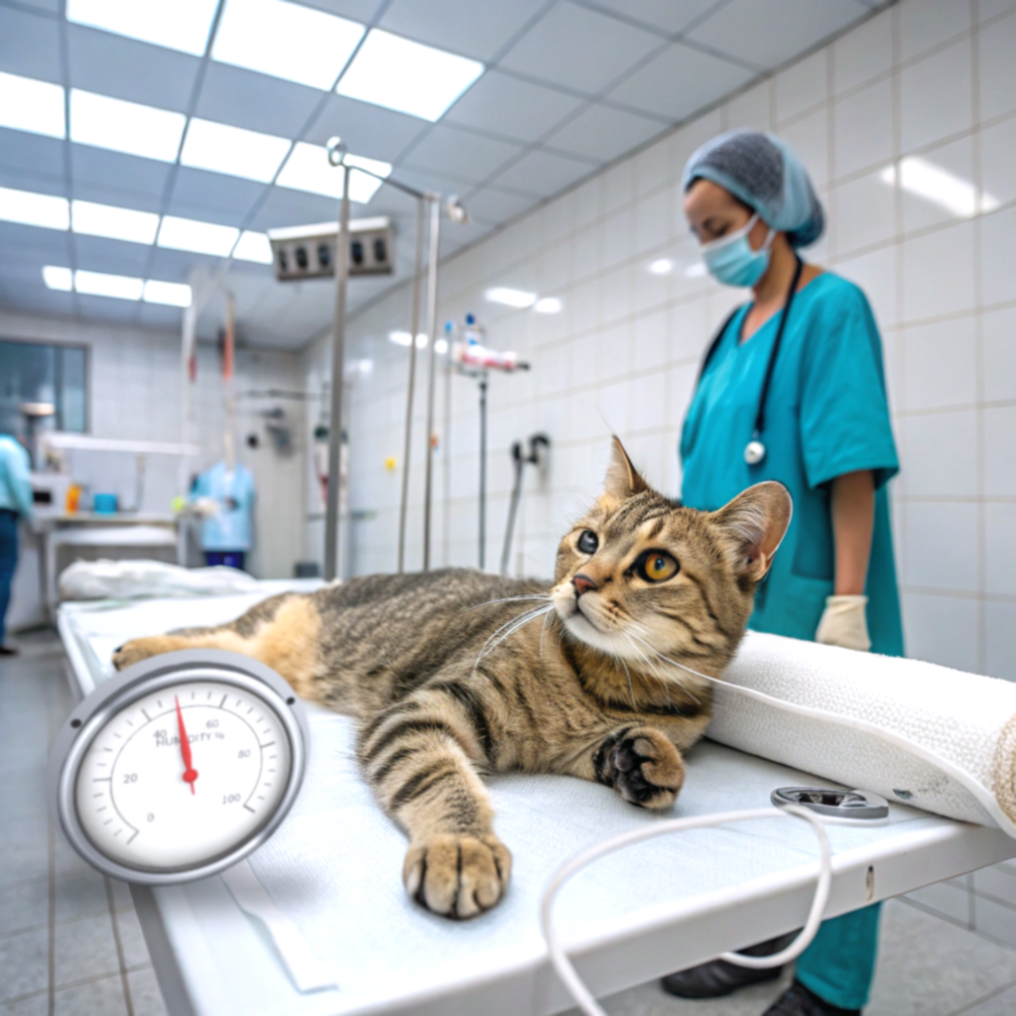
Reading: % 48
